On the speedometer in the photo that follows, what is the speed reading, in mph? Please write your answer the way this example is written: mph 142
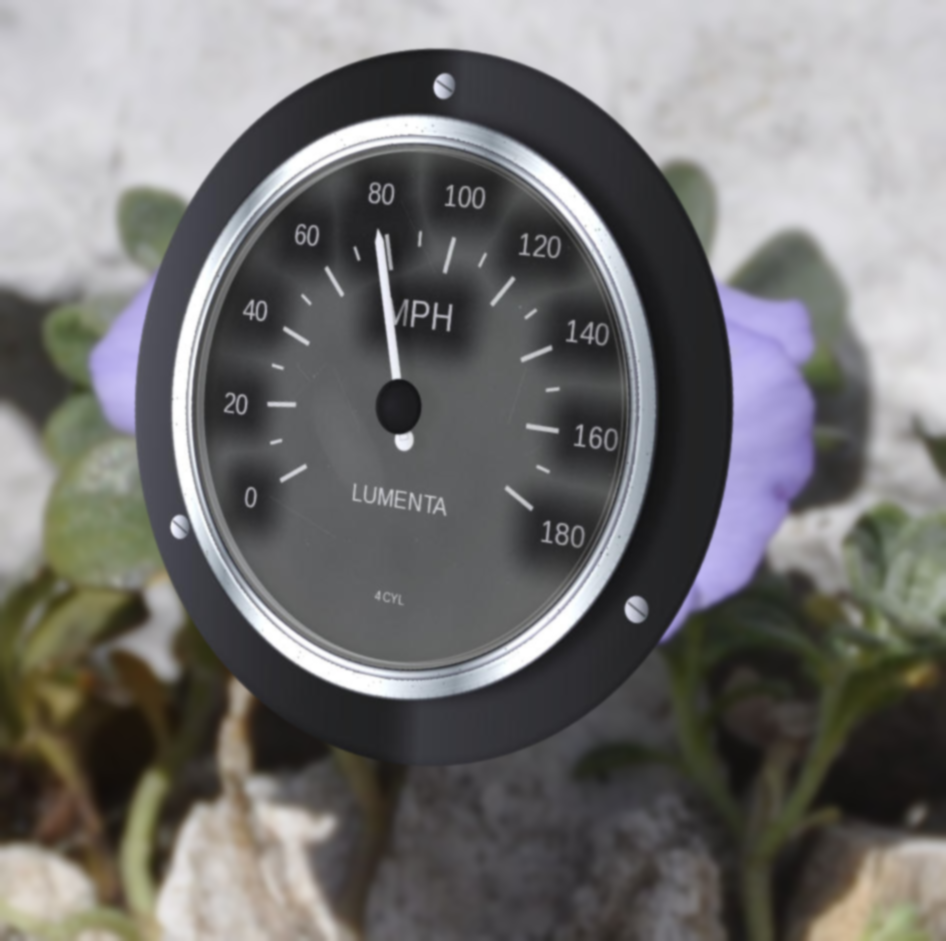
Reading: mph 80
